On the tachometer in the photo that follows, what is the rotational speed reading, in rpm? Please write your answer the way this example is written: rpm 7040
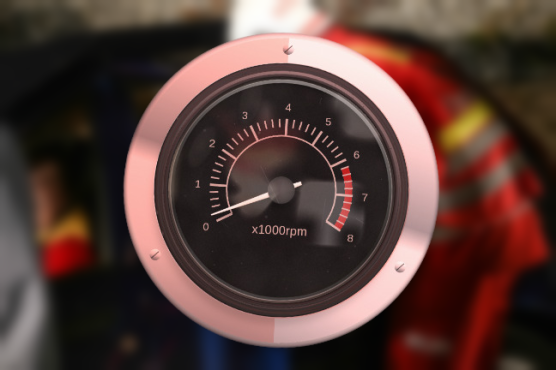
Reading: rpm 200
